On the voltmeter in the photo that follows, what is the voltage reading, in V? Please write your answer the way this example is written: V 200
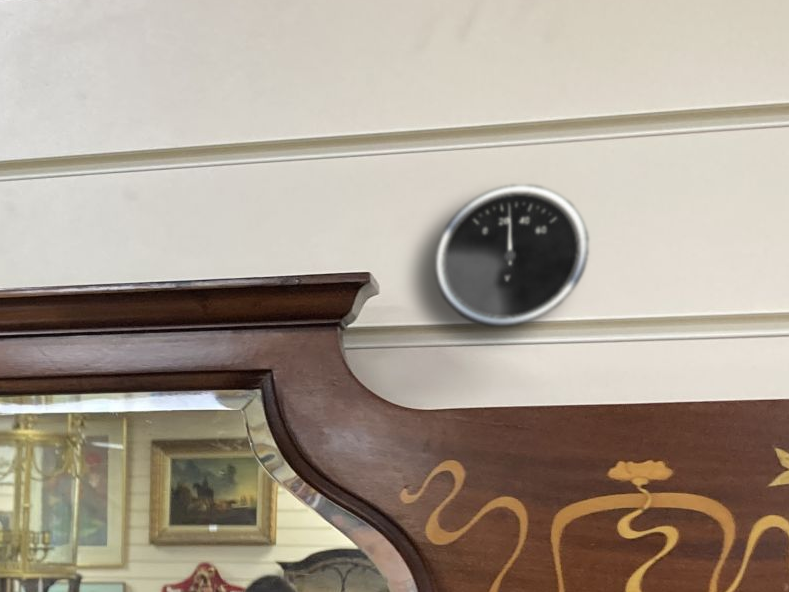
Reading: V 25
